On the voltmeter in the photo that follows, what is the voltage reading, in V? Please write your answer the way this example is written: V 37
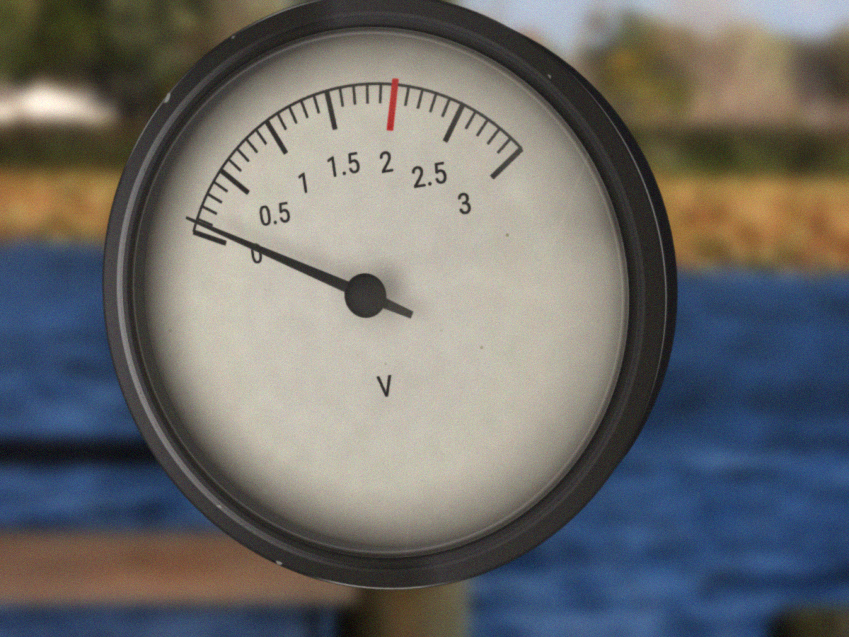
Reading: V 0.1
